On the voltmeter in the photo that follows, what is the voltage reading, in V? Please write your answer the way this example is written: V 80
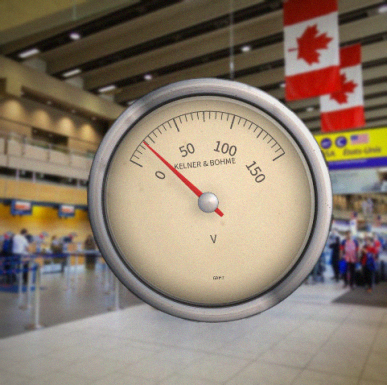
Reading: V 20
